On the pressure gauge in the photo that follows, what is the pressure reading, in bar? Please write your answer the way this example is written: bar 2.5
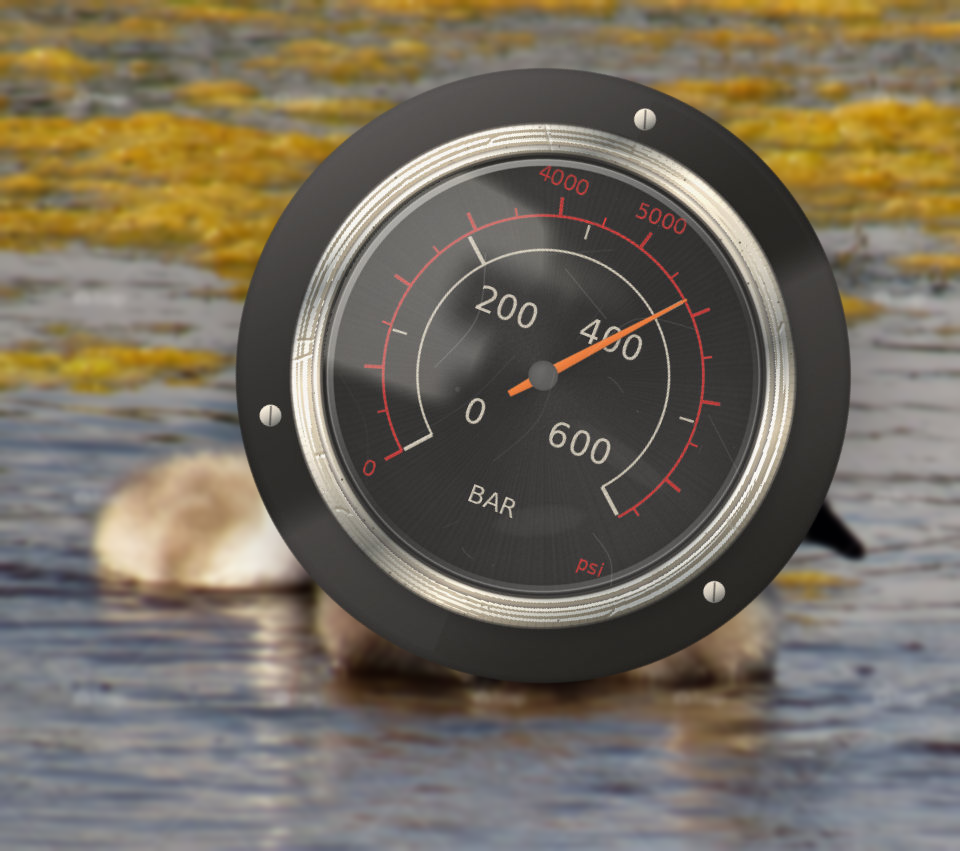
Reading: bar 400
